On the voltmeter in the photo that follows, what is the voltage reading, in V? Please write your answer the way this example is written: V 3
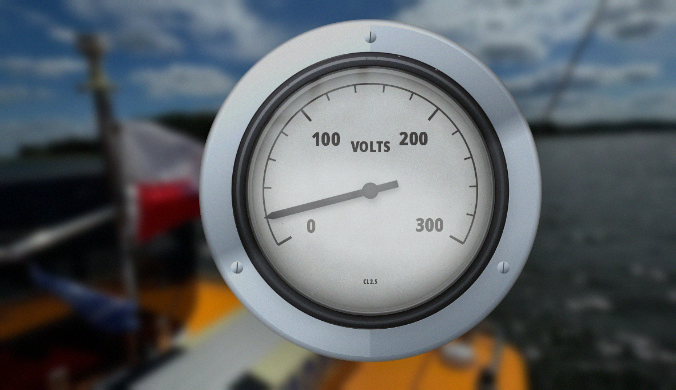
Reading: V 20
